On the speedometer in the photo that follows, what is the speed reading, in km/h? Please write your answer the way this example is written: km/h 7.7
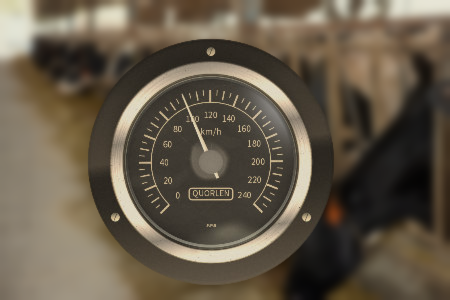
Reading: km/h 100
